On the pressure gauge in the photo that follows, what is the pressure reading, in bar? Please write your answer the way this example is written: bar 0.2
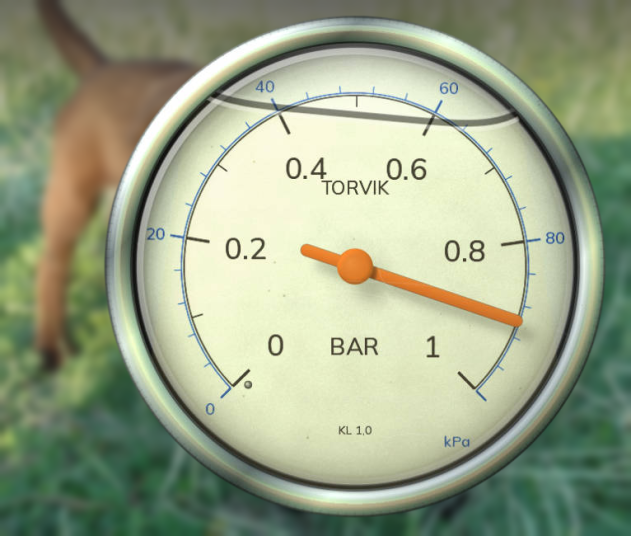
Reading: bar 0.9
